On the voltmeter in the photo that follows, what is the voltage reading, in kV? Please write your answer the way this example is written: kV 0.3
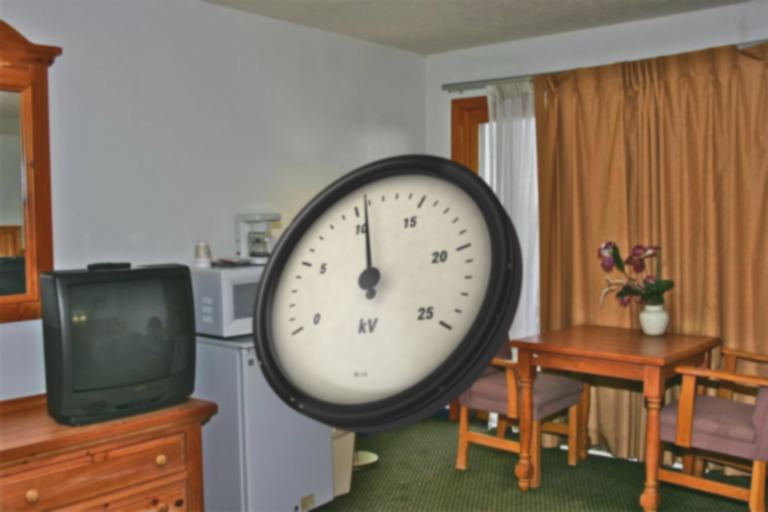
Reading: kV 11
